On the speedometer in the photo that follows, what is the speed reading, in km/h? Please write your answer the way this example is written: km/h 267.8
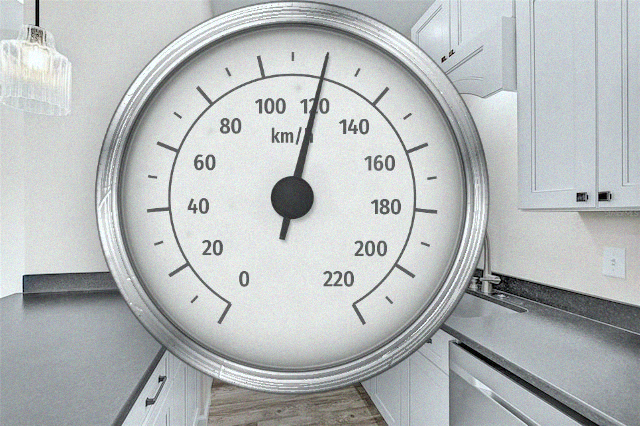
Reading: km/h 120
